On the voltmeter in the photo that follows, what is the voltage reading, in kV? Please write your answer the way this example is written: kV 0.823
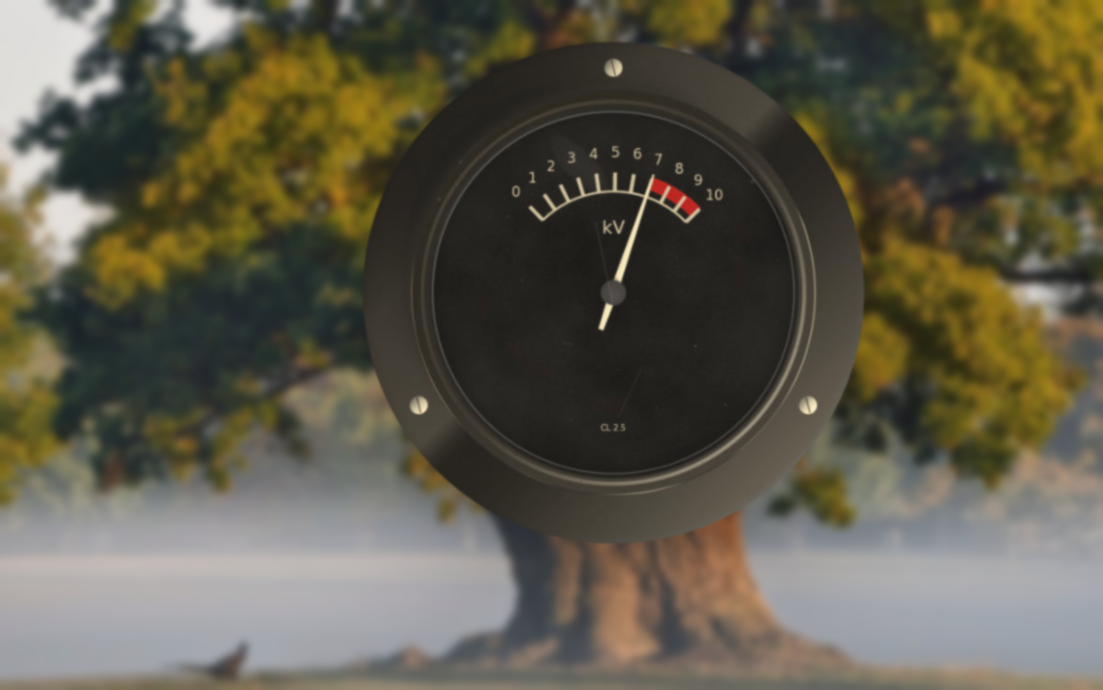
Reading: kV 7
